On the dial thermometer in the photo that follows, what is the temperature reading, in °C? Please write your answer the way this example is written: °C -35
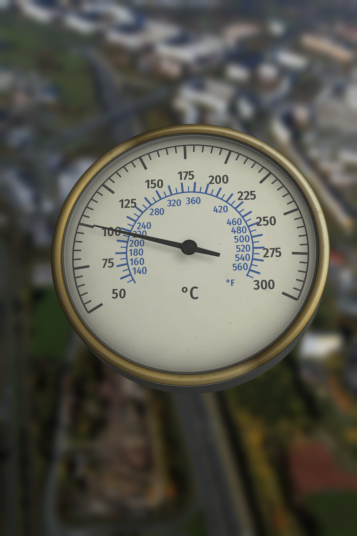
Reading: °C 100
